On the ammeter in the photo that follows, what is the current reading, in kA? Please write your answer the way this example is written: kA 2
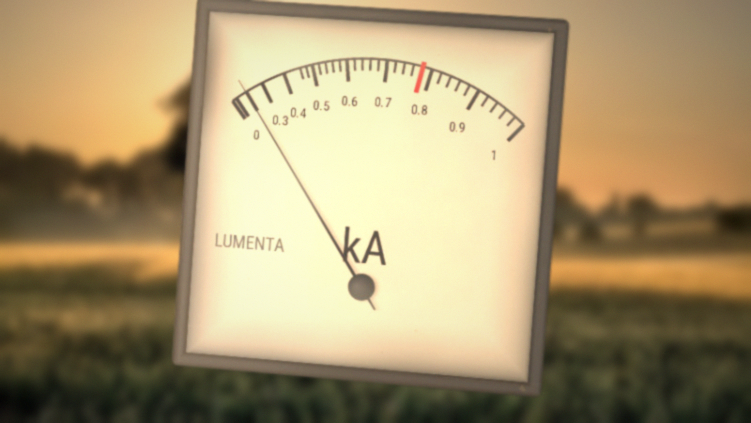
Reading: kA 0.2
